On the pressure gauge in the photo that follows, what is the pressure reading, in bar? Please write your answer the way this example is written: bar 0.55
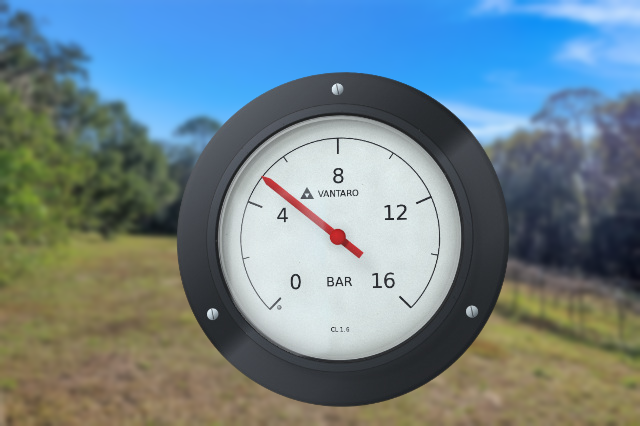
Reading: bar 5
